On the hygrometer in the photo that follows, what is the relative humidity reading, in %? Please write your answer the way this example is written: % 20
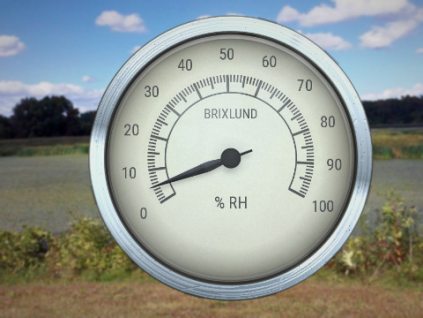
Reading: % 5
